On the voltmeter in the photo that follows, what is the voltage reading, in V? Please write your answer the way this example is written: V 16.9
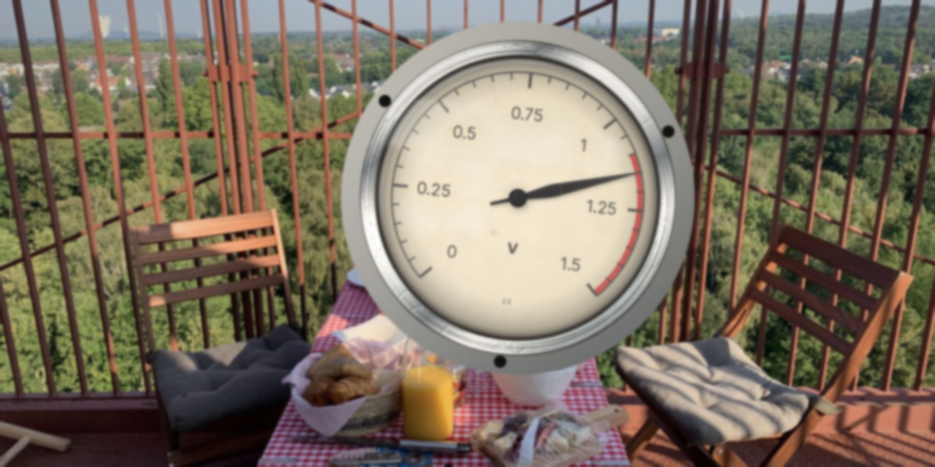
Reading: V 1.15
